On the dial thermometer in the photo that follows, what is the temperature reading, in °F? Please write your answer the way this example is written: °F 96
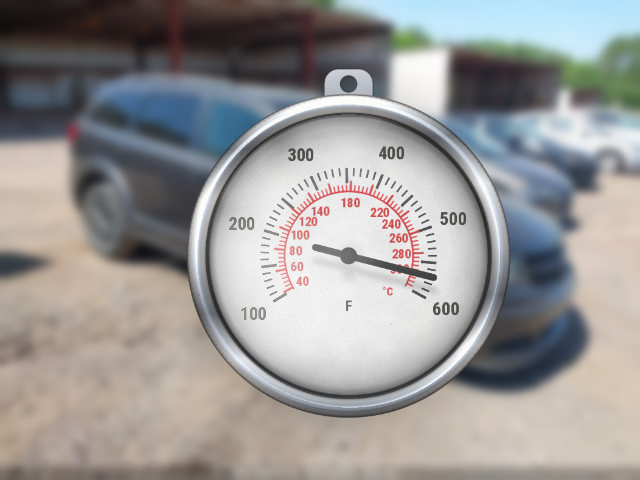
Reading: °F 570
